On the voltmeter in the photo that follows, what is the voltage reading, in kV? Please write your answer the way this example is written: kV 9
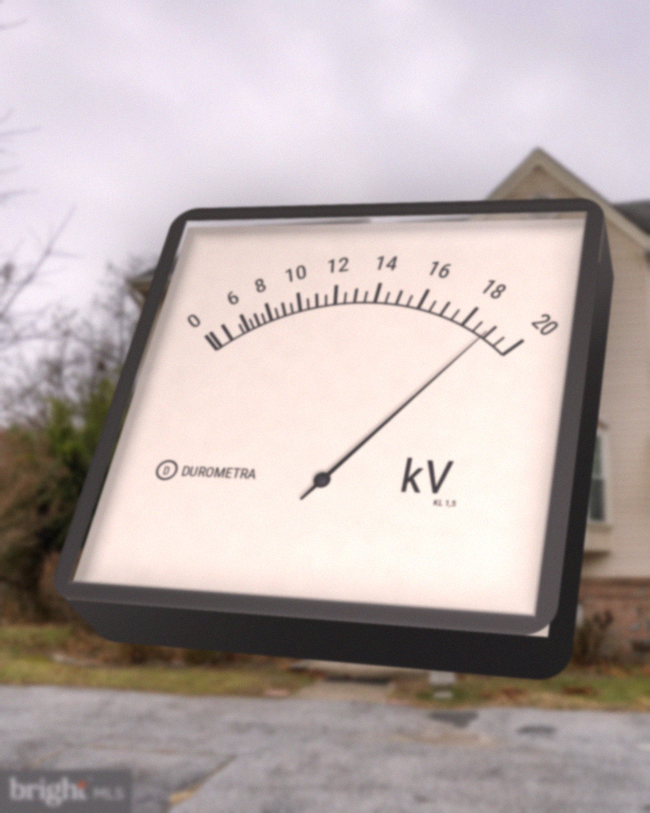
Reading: kV 19
